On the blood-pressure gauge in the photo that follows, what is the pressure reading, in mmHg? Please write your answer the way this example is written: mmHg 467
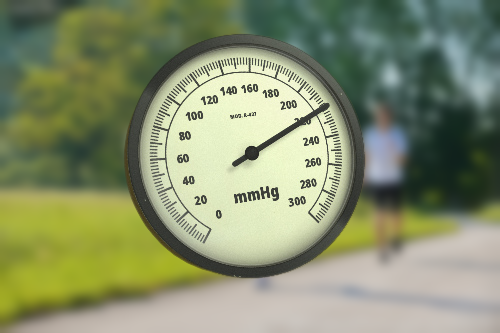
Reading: mmHg 220
